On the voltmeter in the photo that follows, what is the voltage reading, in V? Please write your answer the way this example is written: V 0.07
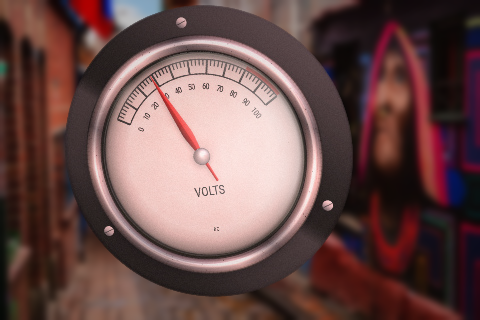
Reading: V 30
